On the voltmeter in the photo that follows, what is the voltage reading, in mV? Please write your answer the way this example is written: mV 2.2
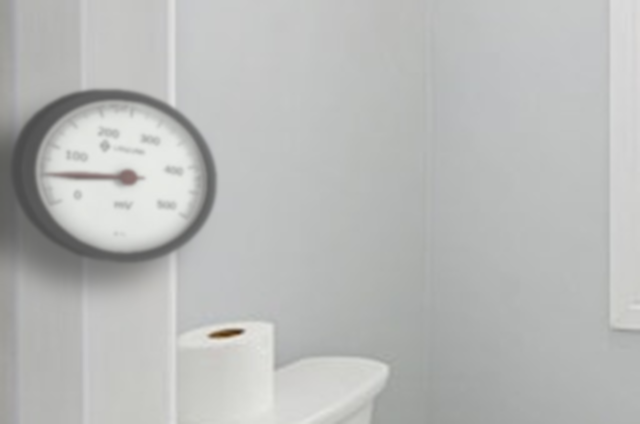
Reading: mV 50
